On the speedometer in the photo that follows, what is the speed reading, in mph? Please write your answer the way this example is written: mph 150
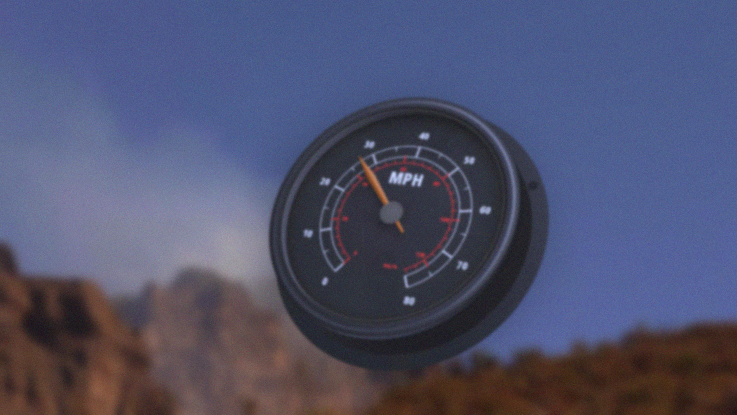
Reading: mph 27.5
